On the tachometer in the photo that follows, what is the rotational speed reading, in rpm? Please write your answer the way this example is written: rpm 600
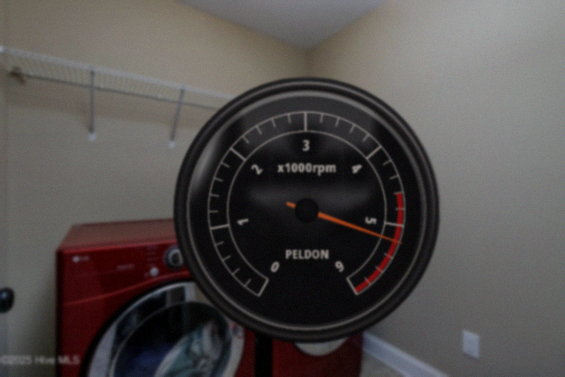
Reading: rpm 5200
